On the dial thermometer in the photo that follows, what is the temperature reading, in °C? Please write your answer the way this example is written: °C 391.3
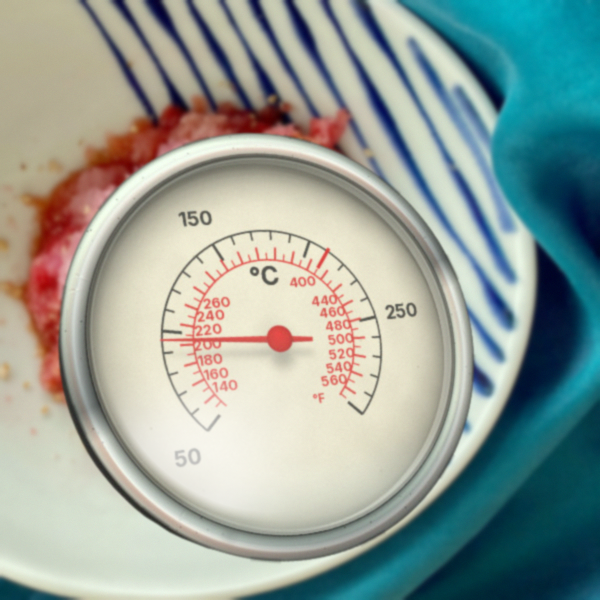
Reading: °C 95
